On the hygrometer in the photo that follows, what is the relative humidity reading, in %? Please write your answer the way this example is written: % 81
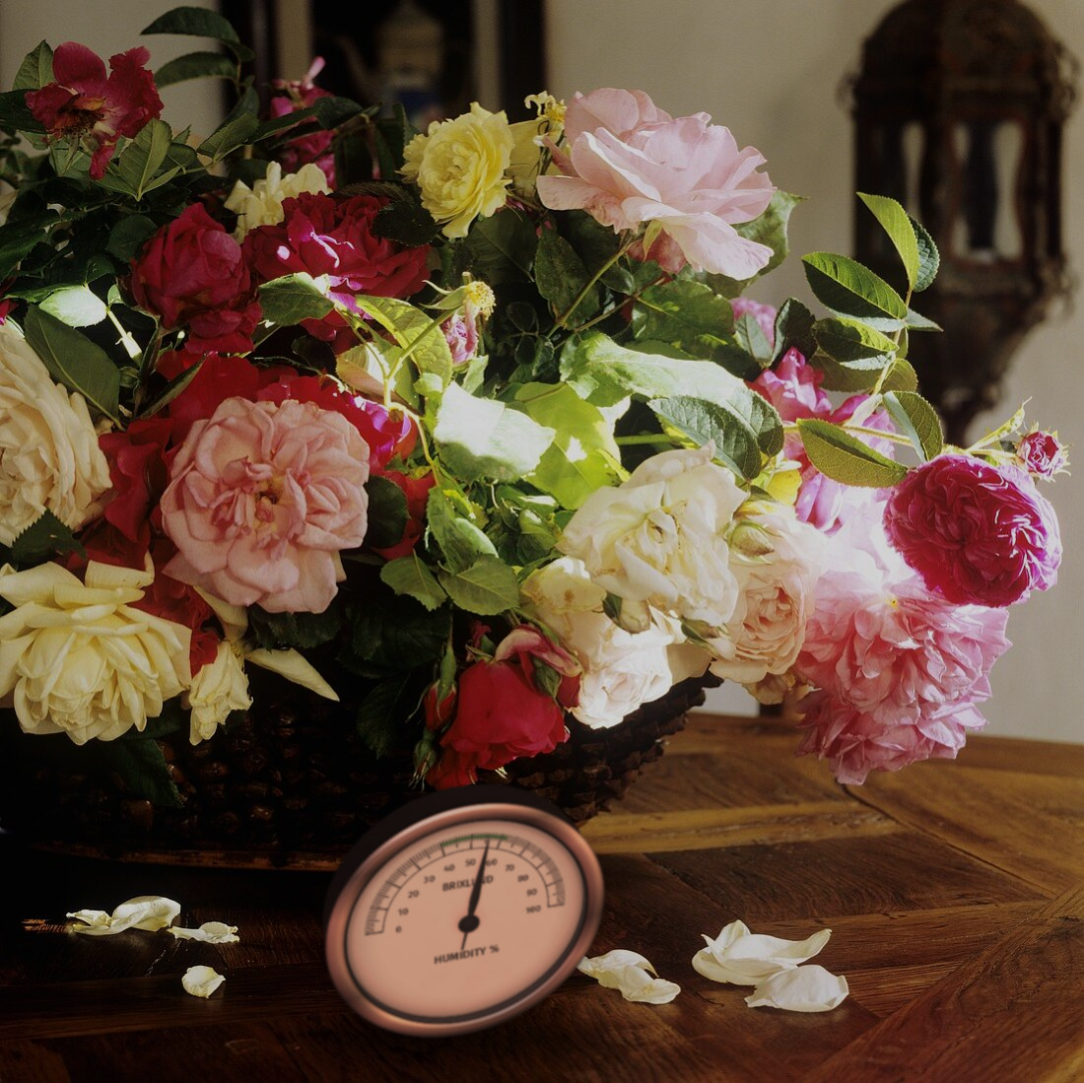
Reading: % 55
